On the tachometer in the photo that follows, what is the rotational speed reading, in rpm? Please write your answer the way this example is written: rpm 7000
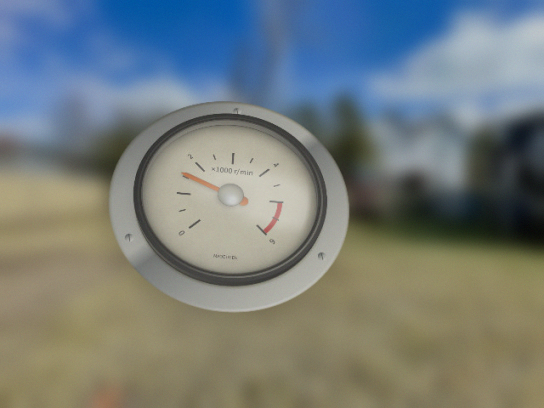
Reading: rpm 1500
